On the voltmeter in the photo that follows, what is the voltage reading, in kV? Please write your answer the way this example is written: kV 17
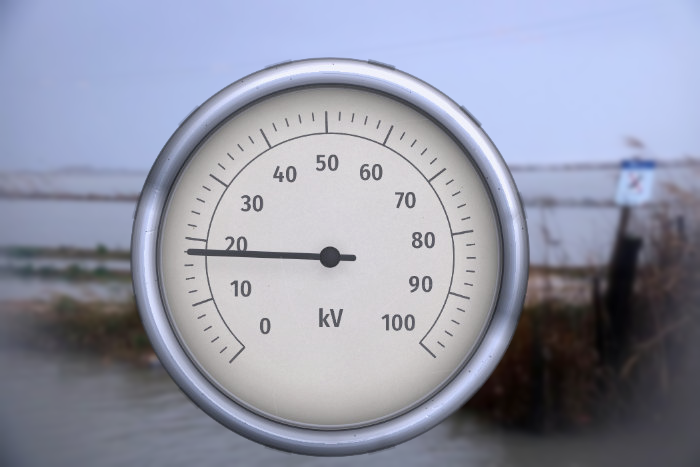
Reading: kV 18
